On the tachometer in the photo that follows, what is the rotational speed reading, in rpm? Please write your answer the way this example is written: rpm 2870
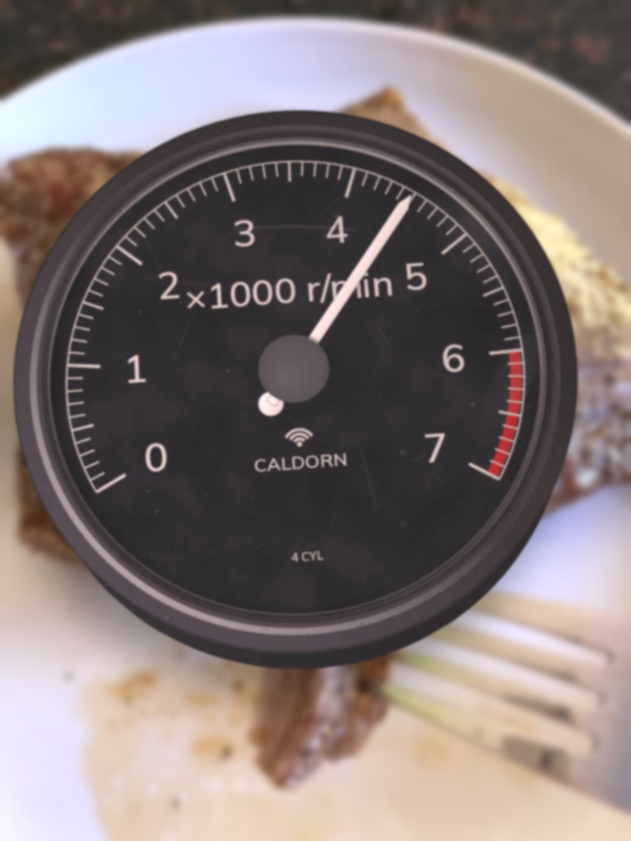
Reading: rpm 4500
